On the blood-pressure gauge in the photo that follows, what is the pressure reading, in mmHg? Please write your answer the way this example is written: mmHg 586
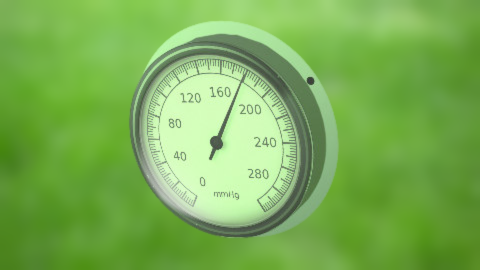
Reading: mmHg 180
